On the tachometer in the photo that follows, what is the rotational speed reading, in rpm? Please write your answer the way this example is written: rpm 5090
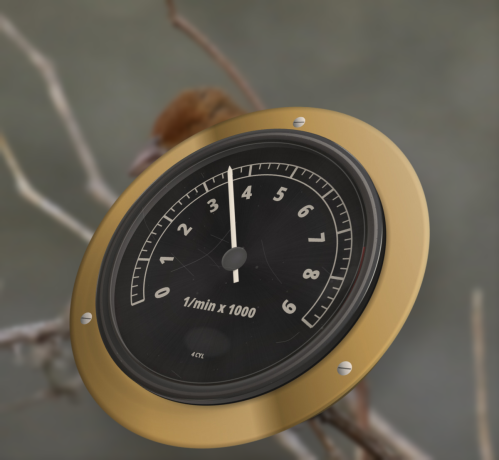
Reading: rpm 3600
